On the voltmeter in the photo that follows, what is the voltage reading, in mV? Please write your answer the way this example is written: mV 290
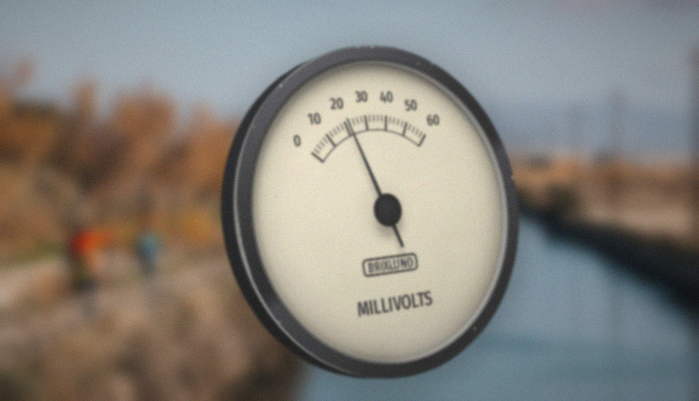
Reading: mV 20
